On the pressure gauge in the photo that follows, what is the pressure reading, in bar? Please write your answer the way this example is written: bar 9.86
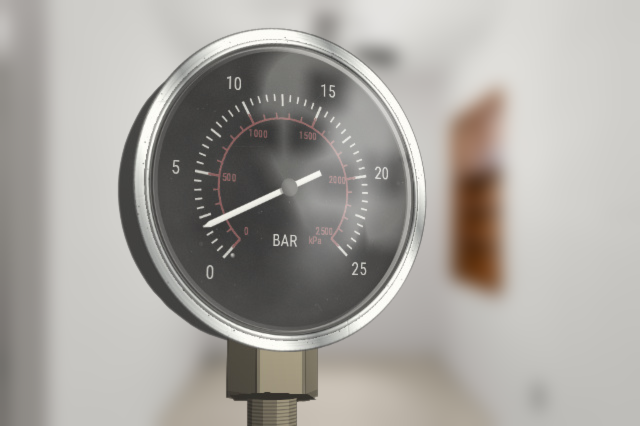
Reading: bar 2
